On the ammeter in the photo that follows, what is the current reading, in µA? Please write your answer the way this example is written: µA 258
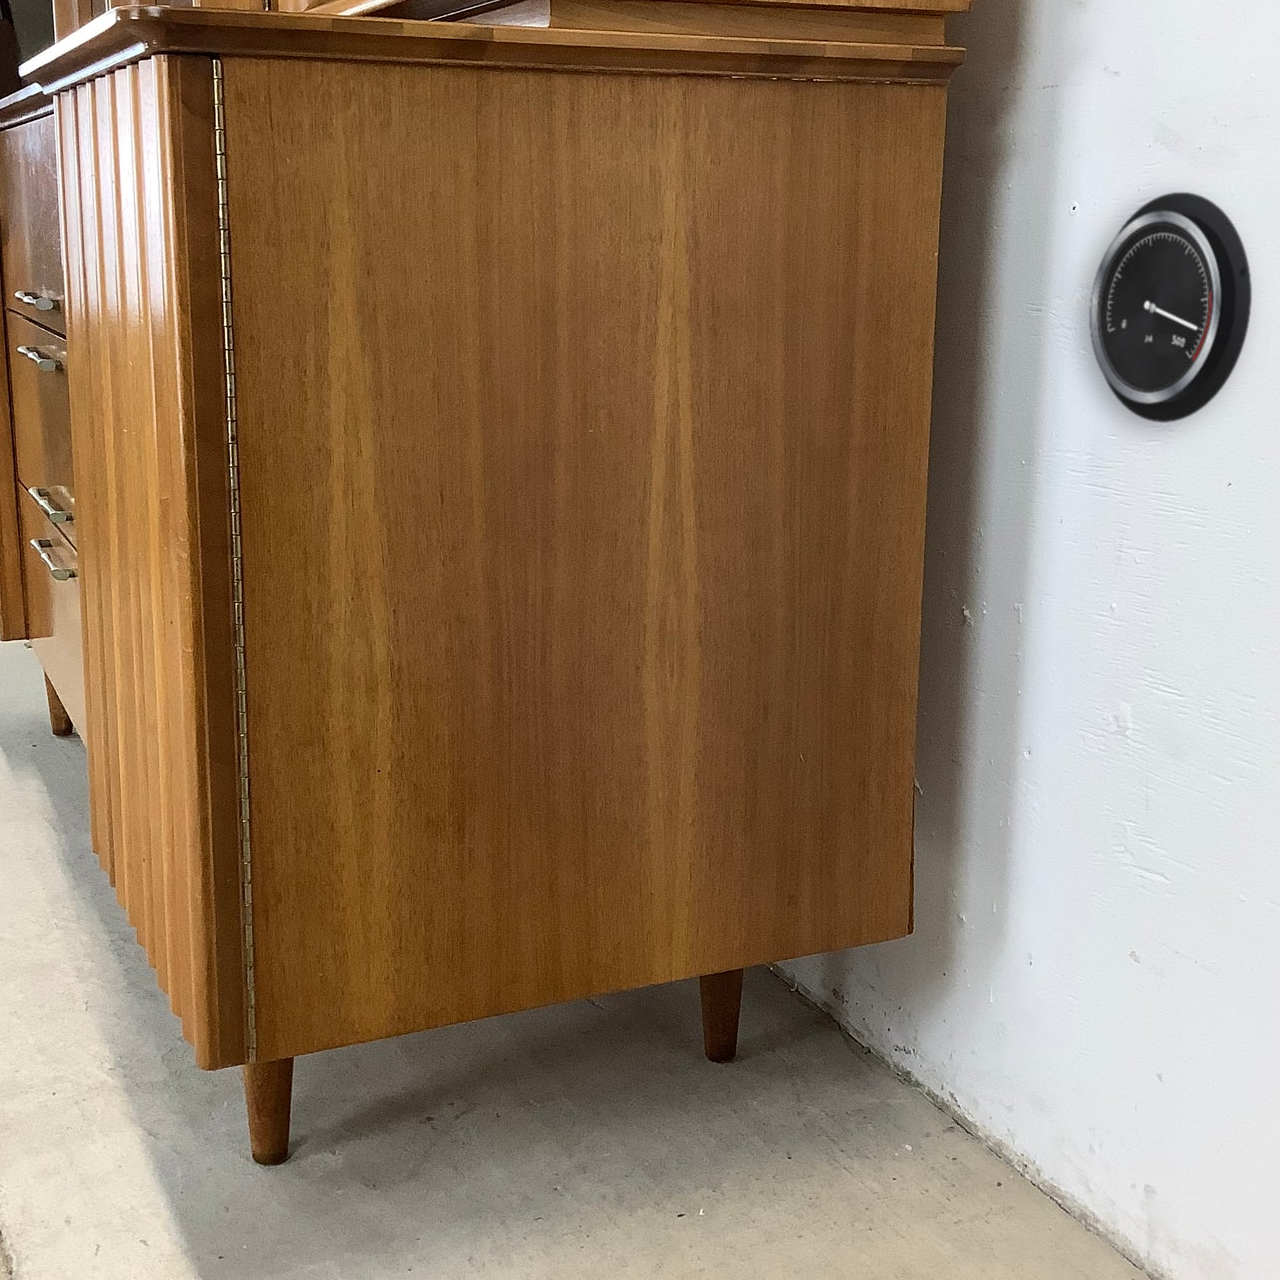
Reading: µA 450
